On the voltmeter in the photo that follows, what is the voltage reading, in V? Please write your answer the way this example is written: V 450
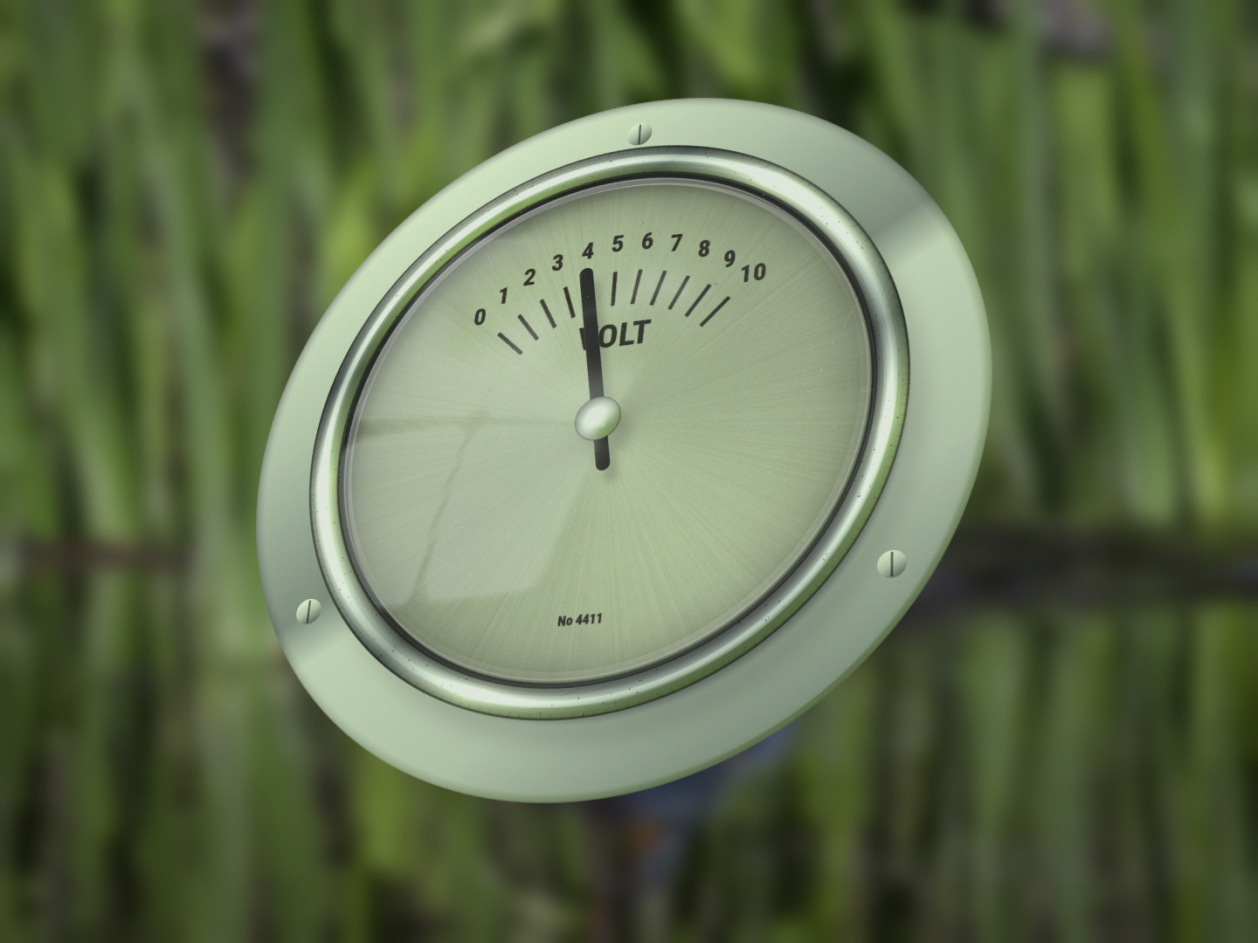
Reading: V 4
